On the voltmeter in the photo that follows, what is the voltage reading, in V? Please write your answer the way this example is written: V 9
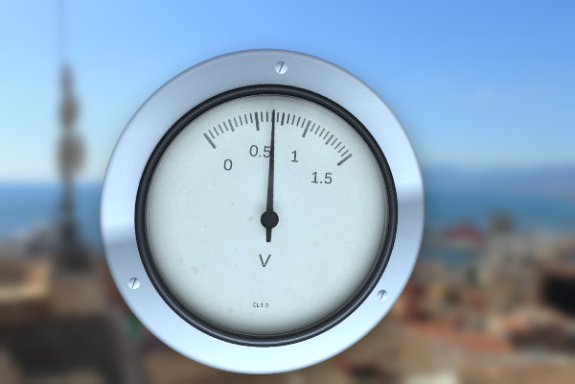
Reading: V 0.65
